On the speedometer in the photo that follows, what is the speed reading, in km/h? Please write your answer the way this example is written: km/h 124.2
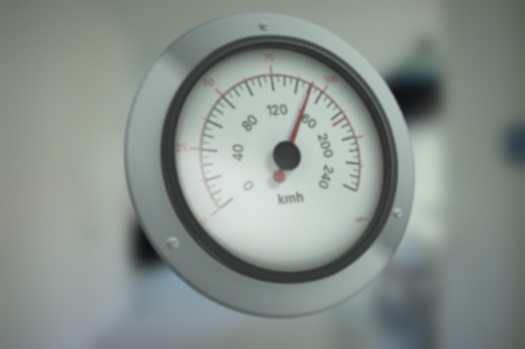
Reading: km/h 150
